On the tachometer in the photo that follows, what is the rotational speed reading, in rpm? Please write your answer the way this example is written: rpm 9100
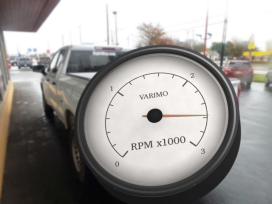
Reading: rpm 2600
